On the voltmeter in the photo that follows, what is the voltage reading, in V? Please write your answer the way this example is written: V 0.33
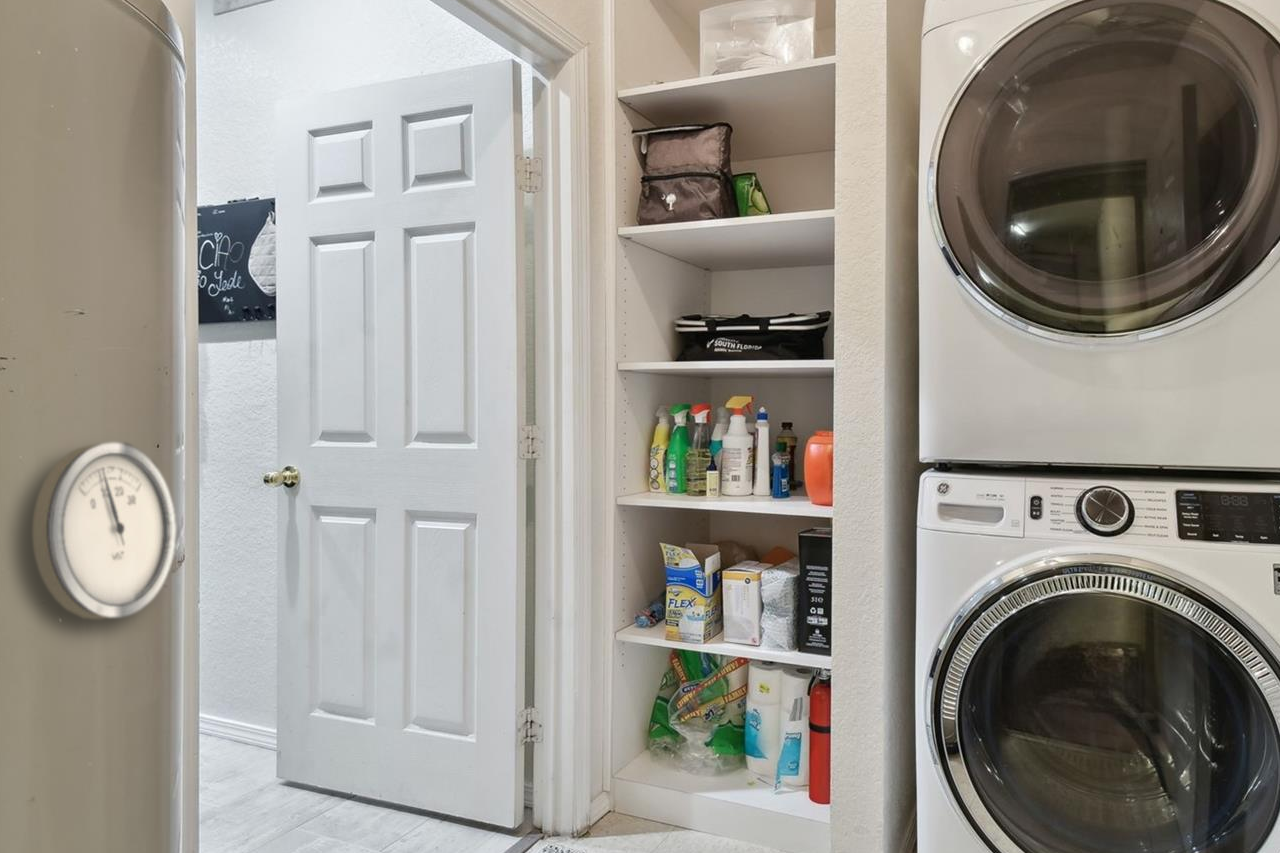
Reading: V 10
